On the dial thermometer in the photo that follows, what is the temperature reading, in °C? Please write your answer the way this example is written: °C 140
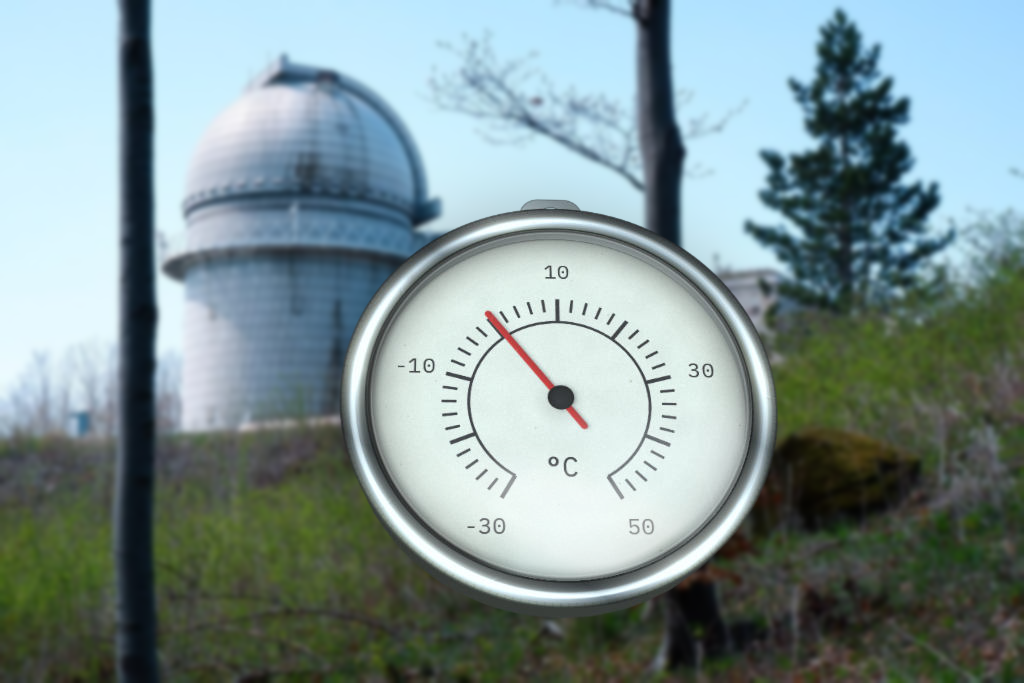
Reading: °C 0
